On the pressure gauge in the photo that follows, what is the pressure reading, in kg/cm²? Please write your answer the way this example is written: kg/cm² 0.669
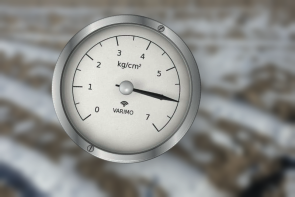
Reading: kg/cm² 6
